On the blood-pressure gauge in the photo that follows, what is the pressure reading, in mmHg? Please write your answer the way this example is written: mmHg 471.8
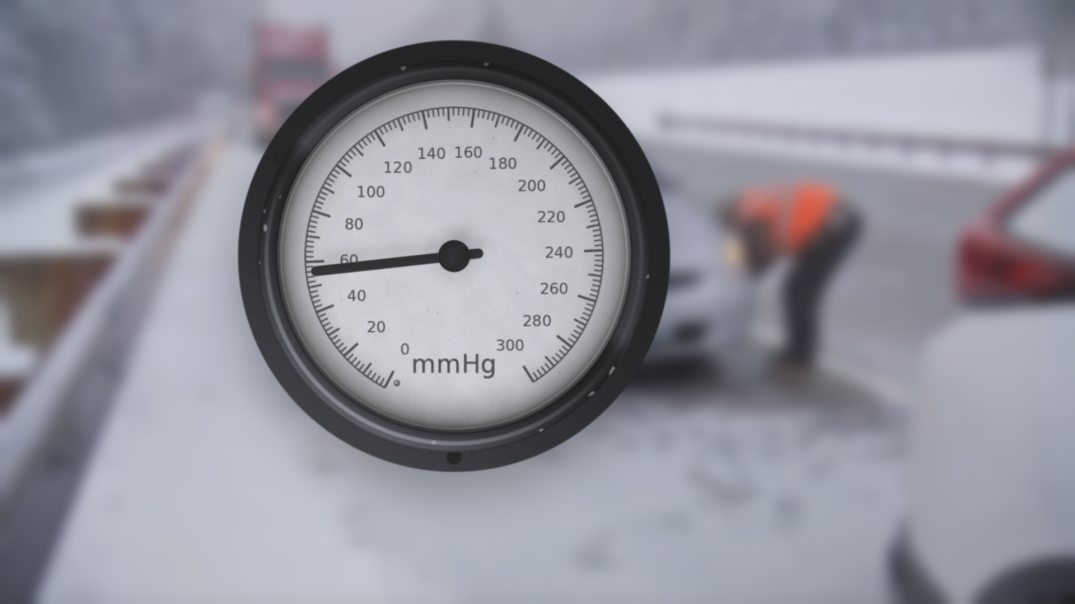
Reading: mmHg 56
